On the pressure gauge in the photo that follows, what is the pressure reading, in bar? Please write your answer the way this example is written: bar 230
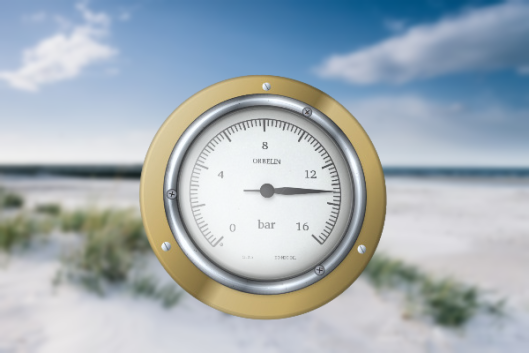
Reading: bar 13.4
